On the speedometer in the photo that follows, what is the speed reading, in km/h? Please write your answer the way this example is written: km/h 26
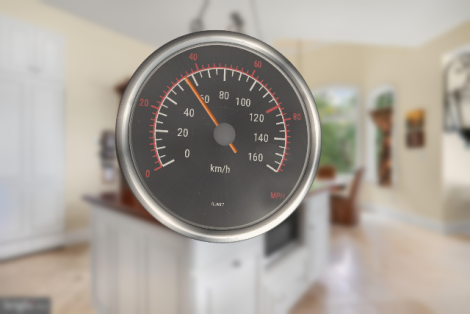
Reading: km/h 55
